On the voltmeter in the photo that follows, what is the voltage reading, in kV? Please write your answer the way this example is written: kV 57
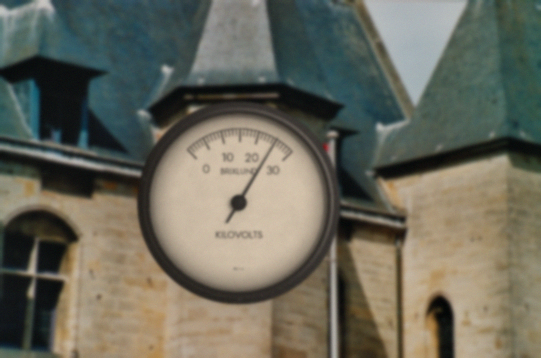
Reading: kV 25
